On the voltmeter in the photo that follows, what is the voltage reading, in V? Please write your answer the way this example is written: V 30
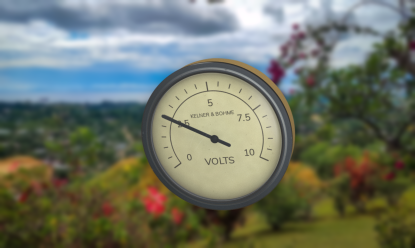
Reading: V 2.5
